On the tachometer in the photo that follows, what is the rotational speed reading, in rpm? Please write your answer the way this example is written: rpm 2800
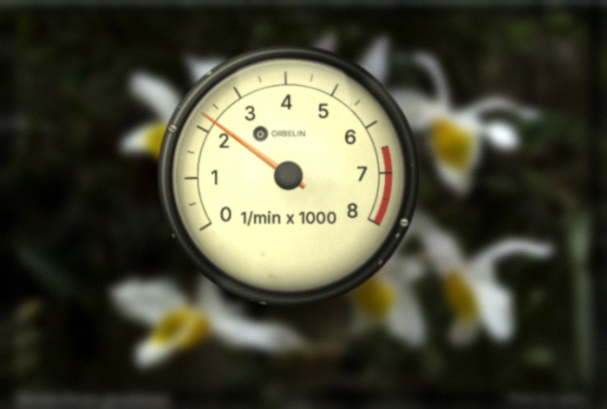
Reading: rpm 2250
